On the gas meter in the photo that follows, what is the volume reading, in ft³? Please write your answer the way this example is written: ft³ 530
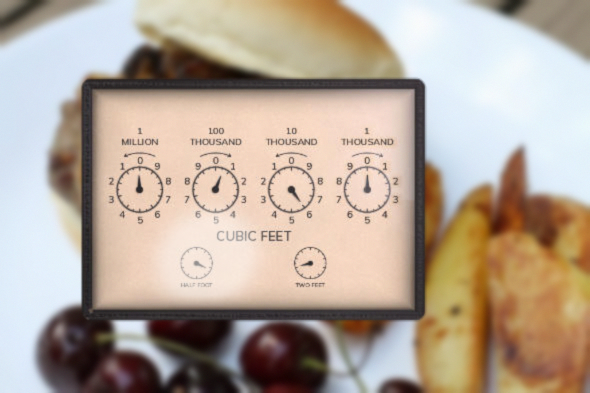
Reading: ft³ 6000
